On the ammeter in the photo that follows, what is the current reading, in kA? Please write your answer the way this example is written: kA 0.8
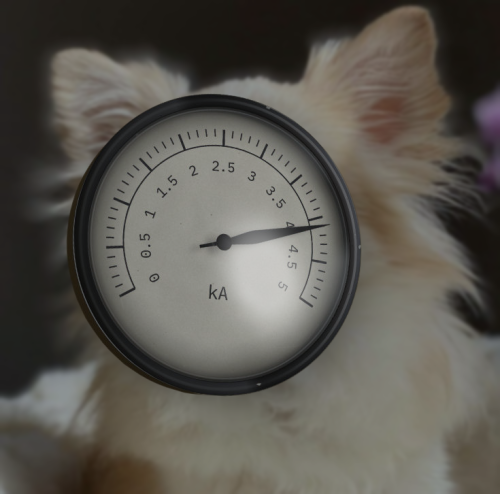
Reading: kA 4.1
